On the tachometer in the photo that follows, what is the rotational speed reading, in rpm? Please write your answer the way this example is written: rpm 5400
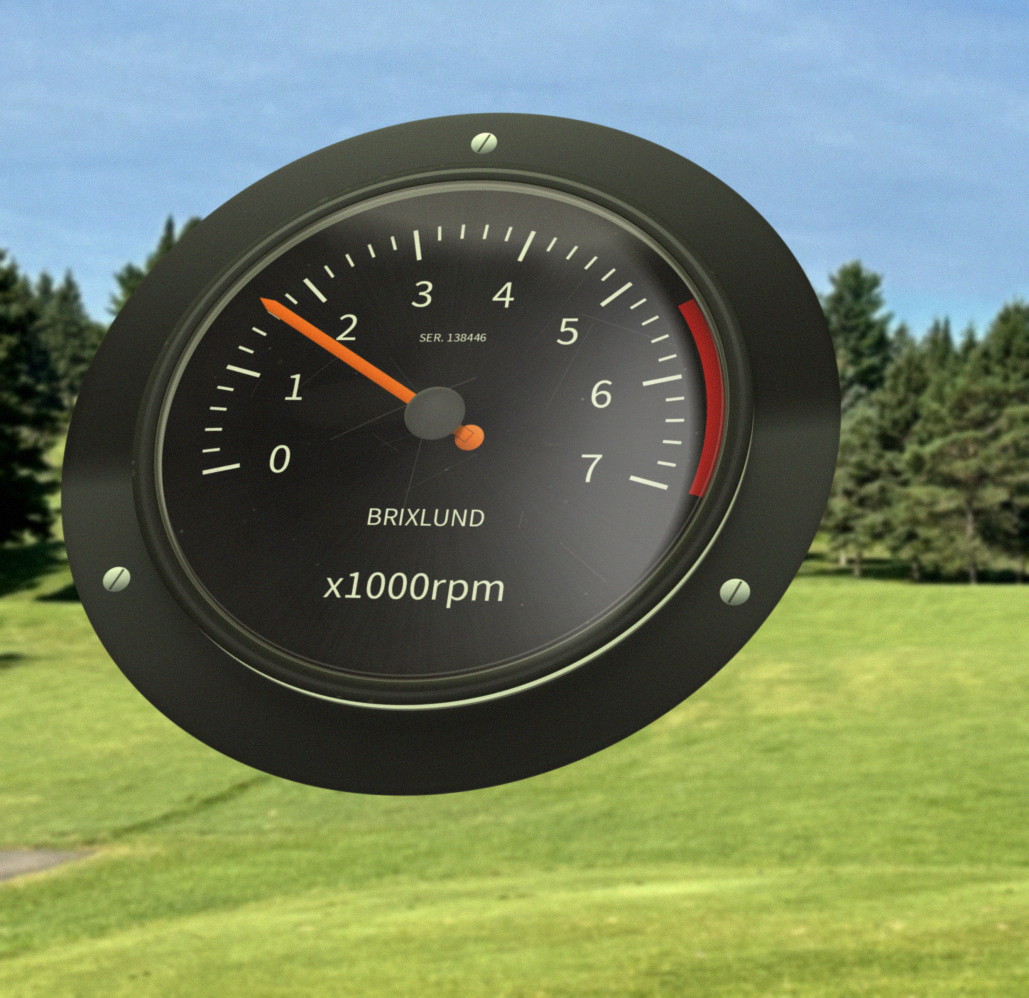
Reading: rpm 1600
